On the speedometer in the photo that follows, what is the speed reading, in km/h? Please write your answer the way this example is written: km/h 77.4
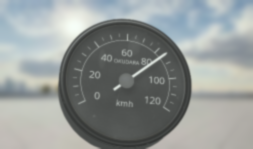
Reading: km/h 85
